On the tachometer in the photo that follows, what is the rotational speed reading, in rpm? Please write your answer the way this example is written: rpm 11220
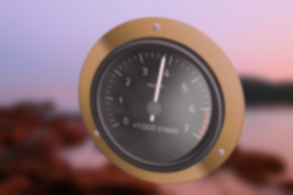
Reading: rpm 3800
